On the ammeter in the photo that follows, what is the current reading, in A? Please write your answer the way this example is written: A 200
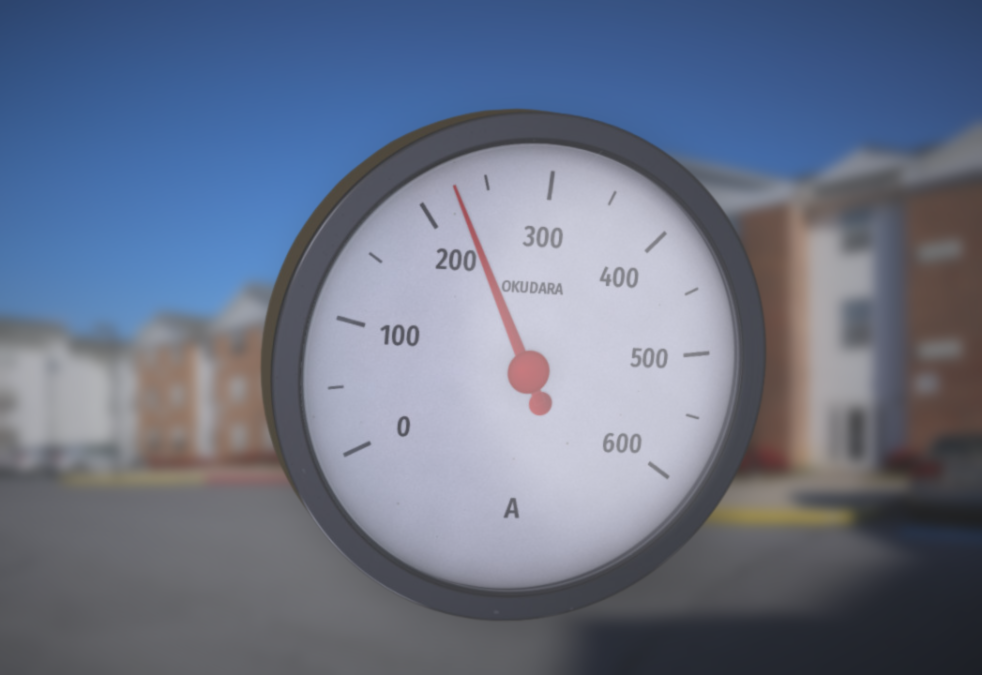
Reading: A 225
